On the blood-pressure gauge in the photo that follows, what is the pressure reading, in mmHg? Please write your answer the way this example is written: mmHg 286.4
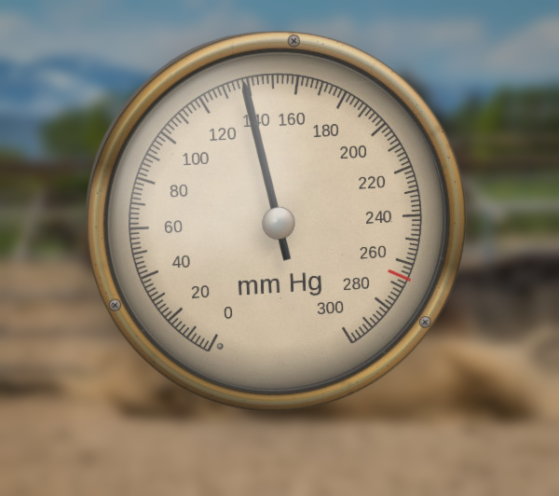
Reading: mmHg 138
